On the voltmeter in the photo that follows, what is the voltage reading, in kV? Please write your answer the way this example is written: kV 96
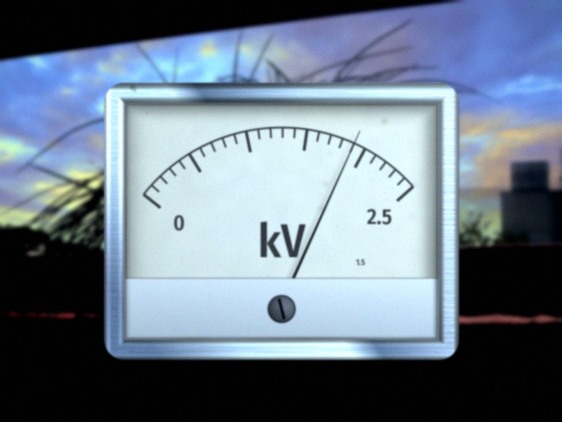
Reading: kV 1.9
